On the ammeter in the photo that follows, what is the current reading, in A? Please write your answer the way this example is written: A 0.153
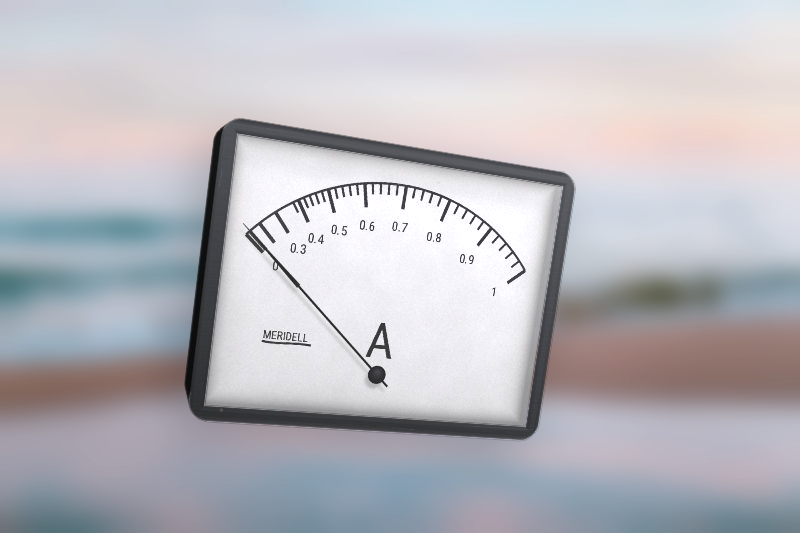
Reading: A 0.1
